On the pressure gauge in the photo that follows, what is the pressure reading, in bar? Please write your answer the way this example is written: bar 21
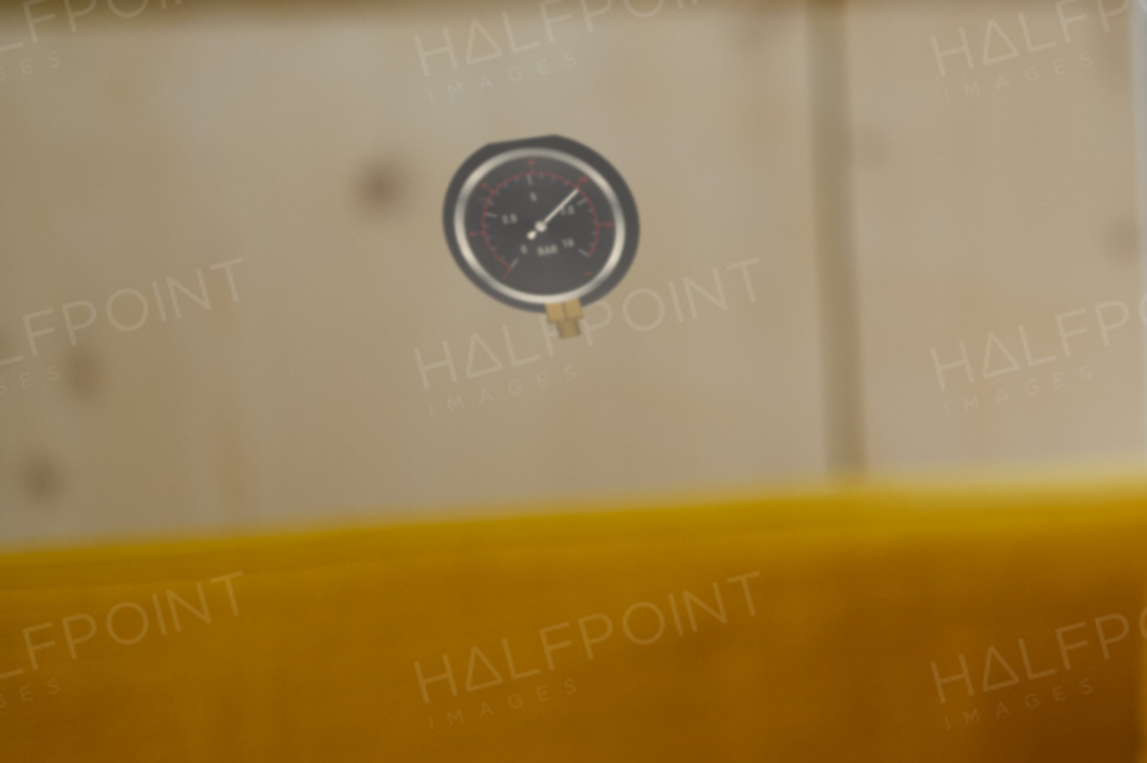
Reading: bar 7
